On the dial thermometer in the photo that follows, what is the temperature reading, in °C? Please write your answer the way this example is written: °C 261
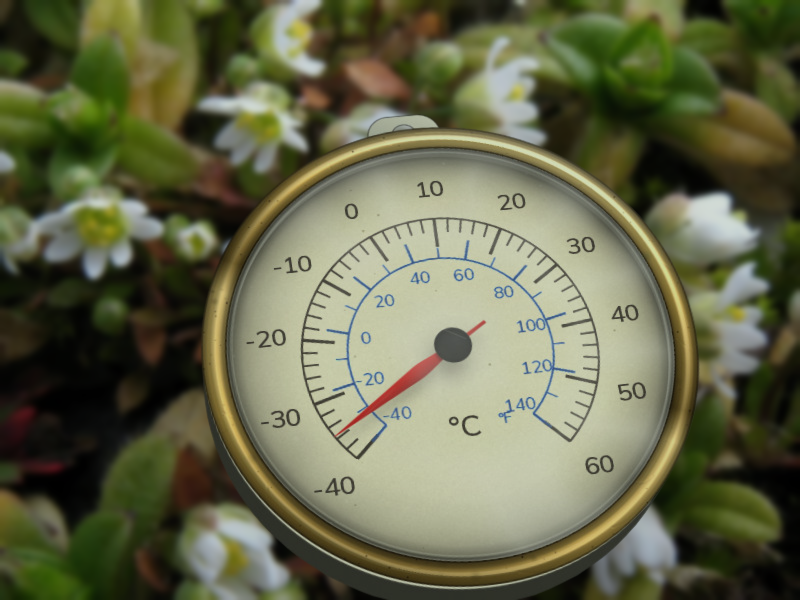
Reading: °C -36
